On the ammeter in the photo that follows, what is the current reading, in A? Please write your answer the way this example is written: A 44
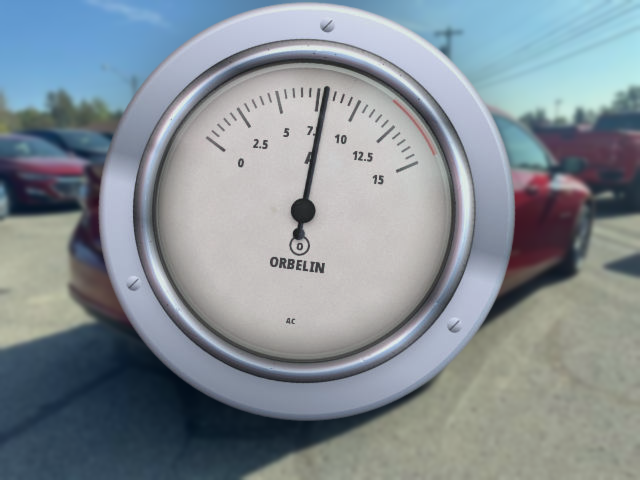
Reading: A 8
